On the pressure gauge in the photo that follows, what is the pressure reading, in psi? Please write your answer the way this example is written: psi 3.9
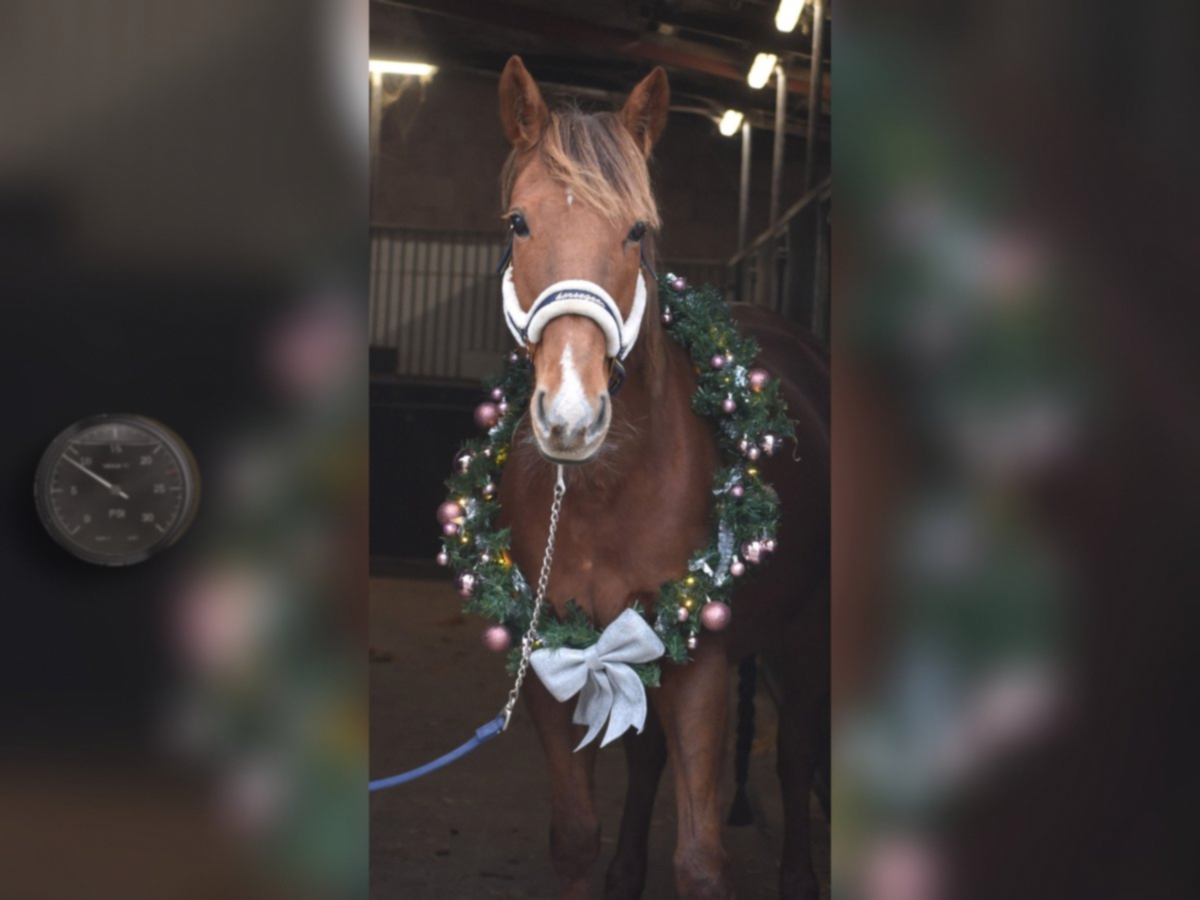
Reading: psi 9
